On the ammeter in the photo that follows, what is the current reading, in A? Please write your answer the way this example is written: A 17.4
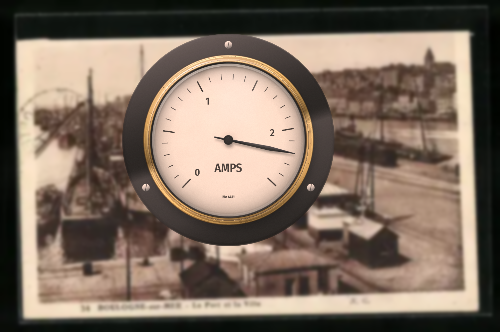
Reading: A 2.2
